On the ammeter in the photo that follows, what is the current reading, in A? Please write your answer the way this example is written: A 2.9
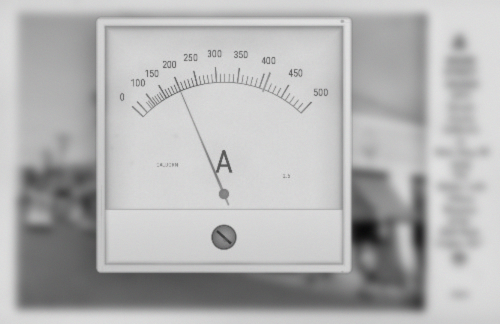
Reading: A 200
